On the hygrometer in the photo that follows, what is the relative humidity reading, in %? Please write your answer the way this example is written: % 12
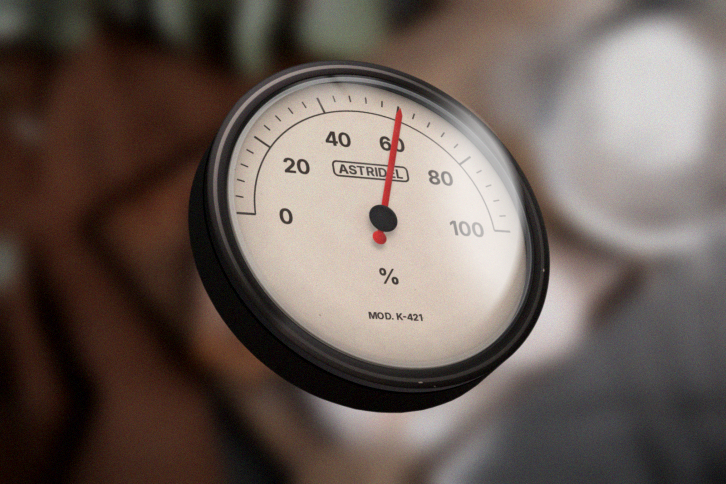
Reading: % 60
